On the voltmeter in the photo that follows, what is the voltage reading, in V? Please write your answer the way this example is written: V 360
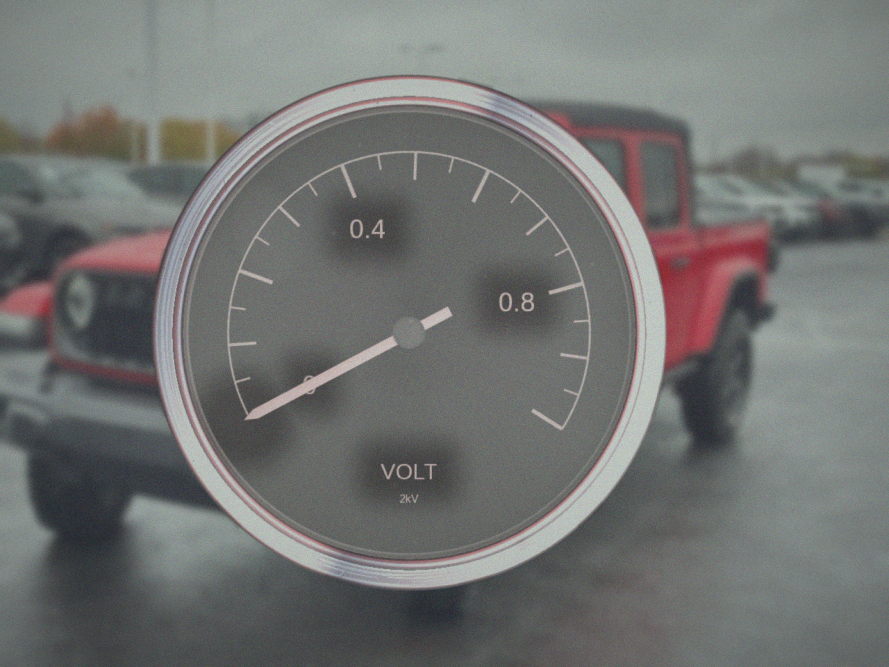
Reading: V 0
